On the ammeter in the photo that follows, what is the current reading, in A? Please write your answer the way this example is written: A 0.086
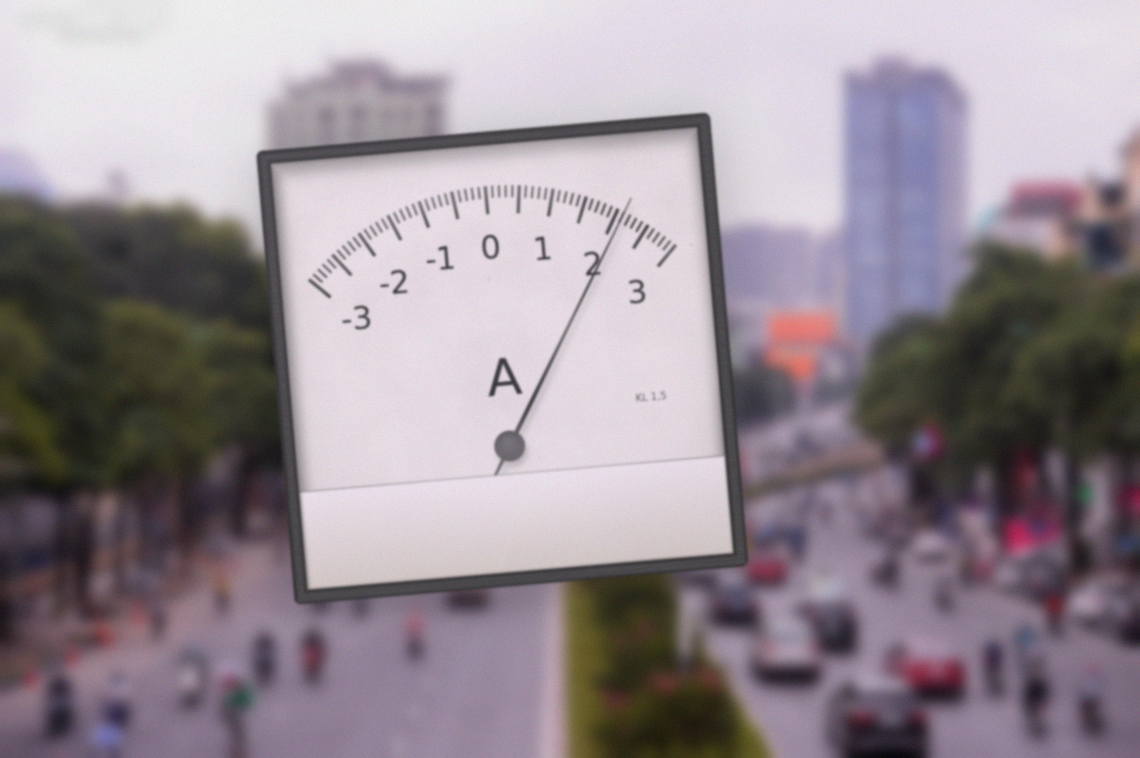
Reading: A 2.1
